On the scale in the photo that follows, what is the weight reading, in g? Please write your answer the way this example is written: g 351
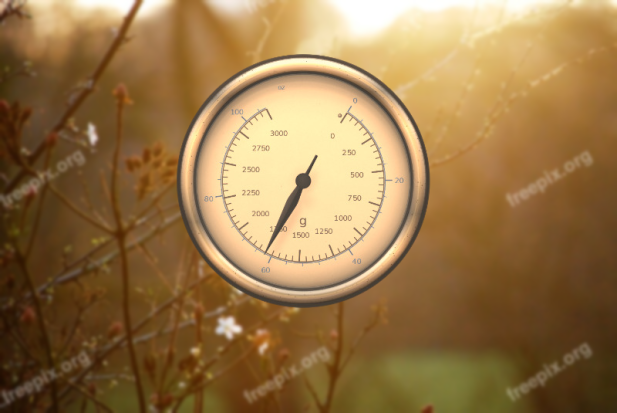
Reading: g 1750
